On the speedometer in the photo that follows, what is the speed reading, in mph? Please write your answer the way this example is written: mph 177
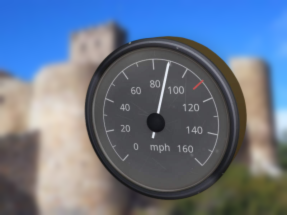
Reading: mph 90
